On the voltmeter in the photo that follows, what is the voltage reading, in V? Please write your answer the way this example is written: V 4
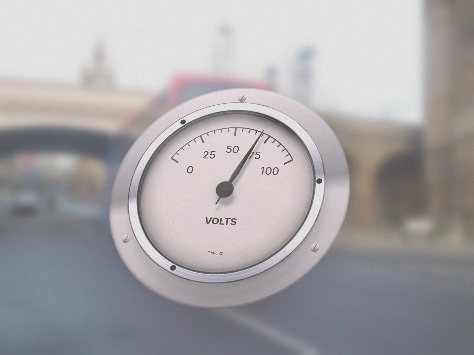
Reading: V 70
